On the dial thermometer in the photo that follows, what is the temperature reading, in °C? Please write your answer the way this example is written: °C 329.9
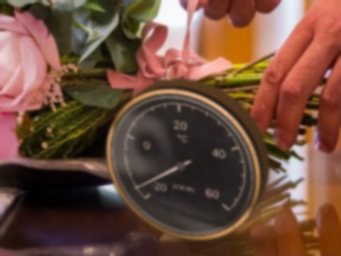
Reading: °C -16
